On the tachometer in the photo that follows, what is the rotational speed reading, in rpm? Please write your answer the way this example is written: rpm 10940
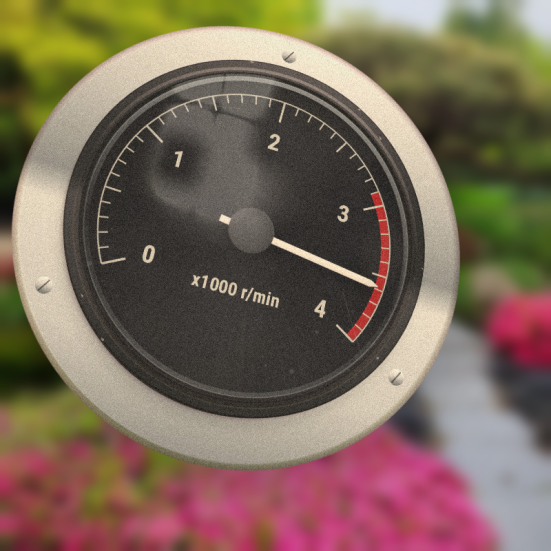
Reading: rpm 3600
